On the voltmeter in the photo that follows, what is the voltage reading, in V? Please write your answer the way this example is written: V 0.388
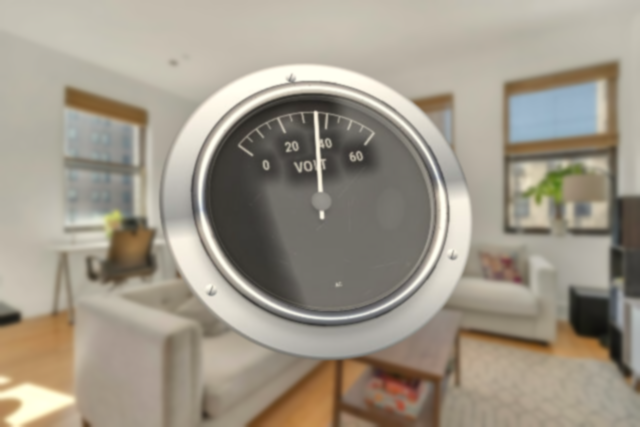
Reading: V 35
